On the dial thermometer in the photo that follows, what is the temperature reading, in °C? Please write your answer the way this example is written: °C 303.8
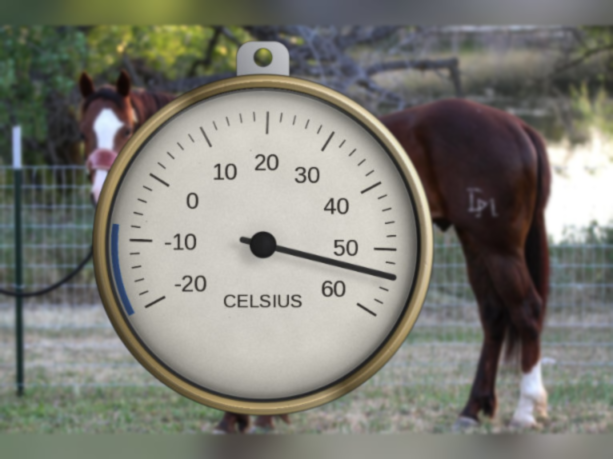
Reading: °C 54
